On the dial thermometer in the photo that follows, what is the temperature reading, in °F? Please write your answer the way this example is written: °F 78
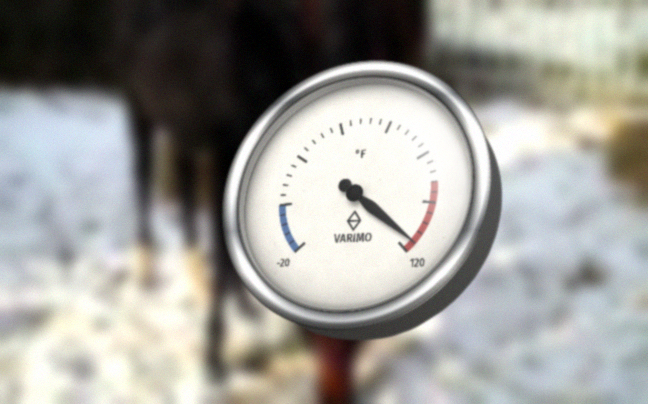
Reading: °F 116
